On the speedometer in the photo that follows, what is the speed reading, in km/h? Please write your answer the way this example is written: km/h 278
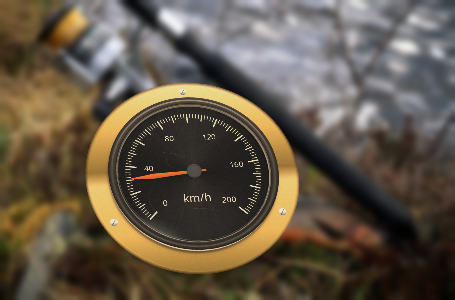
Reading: km/h 30
